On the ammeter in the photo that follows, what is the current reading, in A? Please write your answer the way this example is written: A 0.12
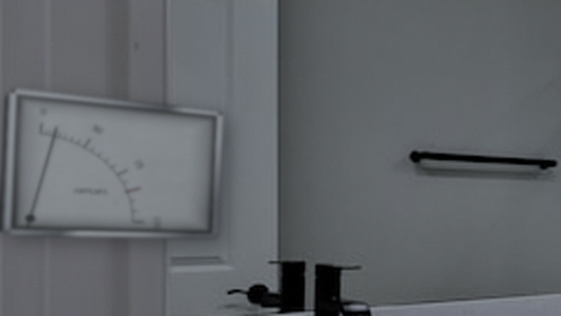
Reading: A 25
